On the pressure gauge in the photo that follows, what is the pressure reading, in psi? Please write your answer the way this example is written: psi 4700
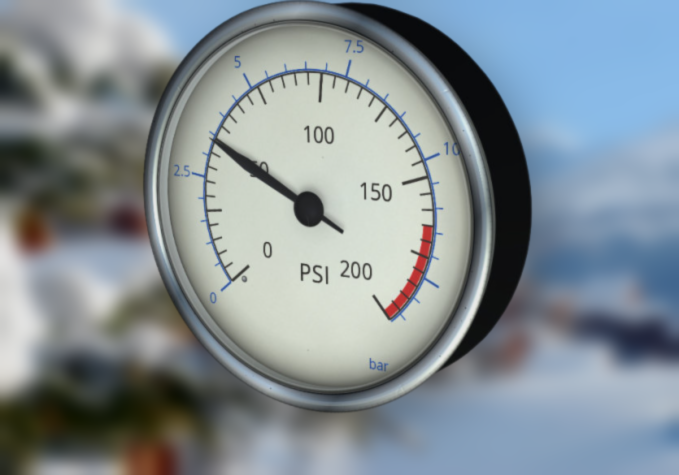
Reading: psi 50
